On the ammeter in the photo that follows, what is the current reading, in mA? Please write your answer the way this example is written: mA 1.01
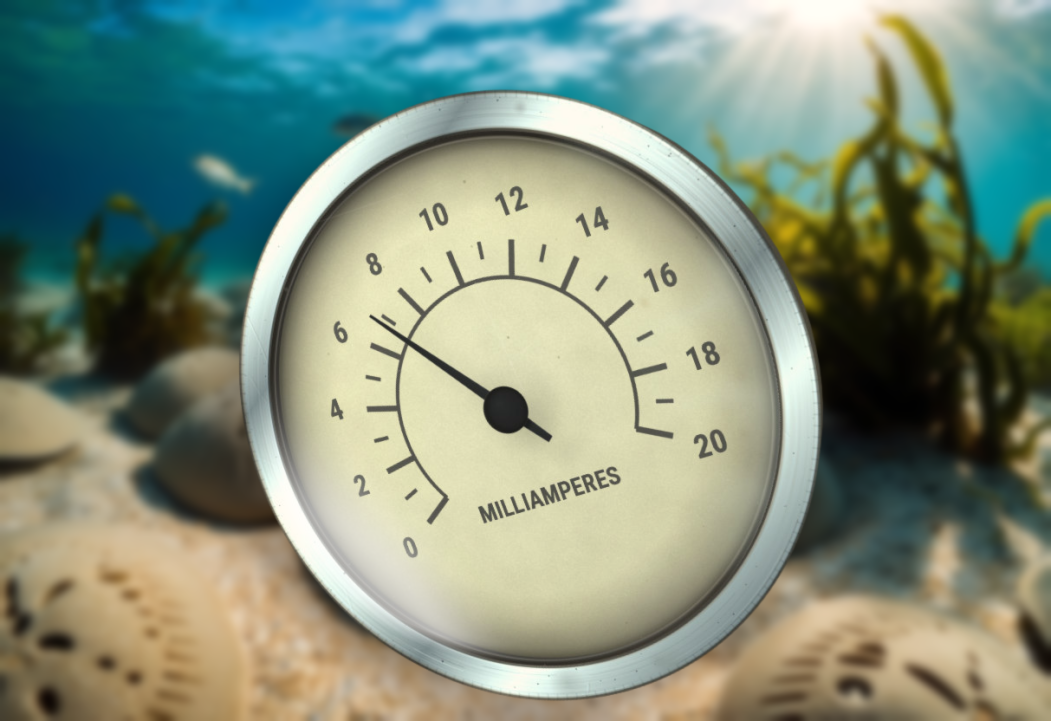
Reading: mA 7
